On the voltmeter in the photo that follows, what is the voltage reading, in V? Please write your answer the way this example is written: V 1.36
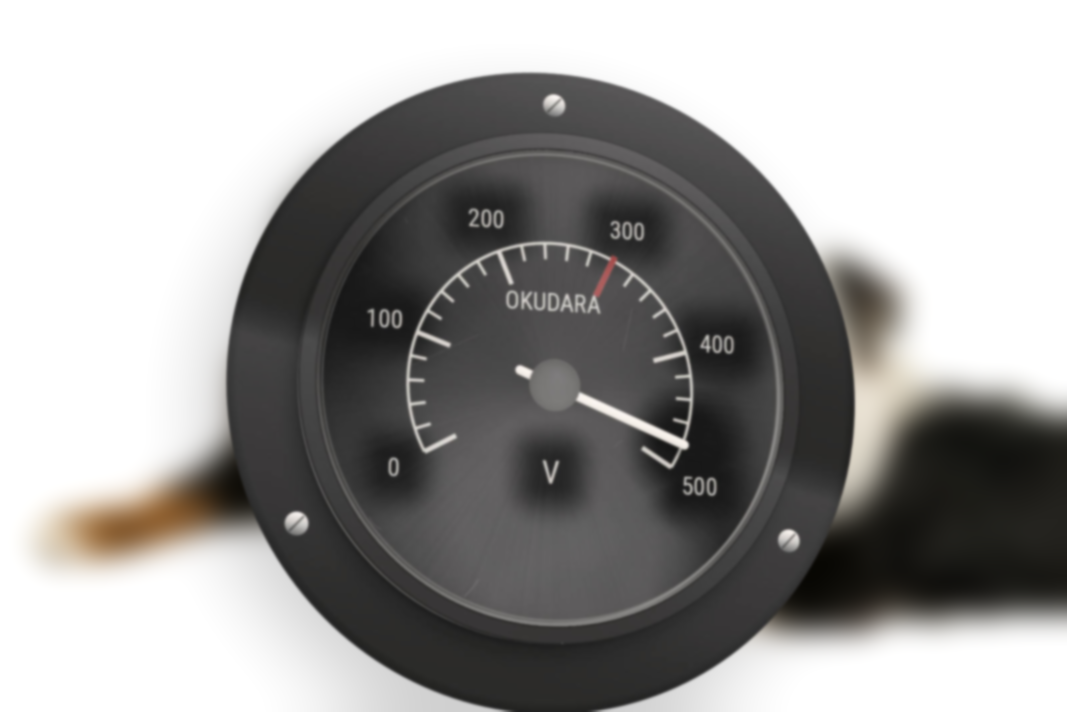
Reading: V 480
